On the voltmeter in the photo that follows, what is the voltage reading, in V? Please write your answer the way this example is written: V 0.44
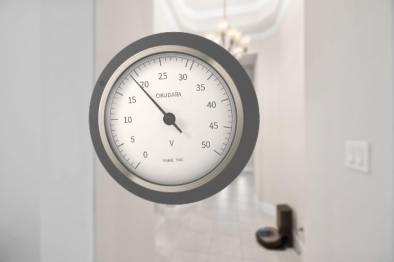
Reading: V 19
